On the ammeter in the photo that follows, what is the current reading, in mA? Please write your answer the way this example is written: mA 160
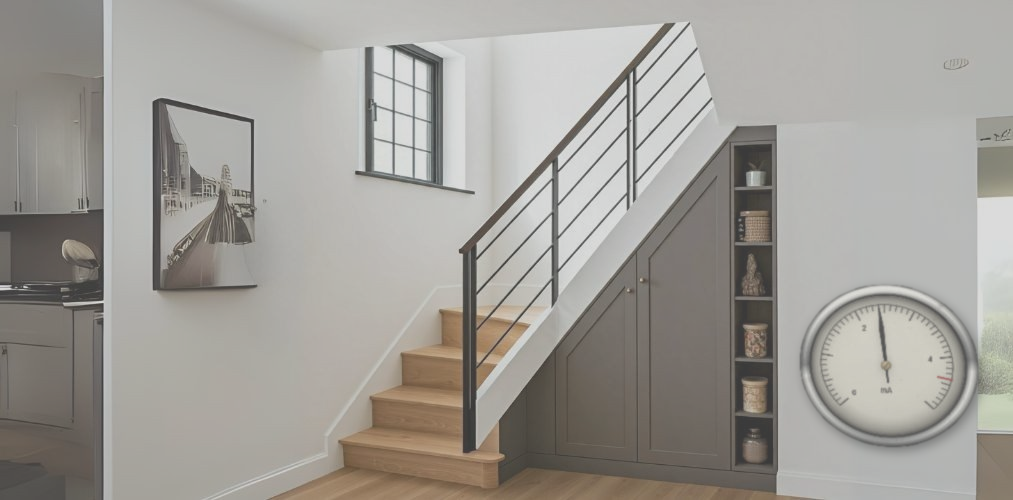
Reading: mA 2.4
